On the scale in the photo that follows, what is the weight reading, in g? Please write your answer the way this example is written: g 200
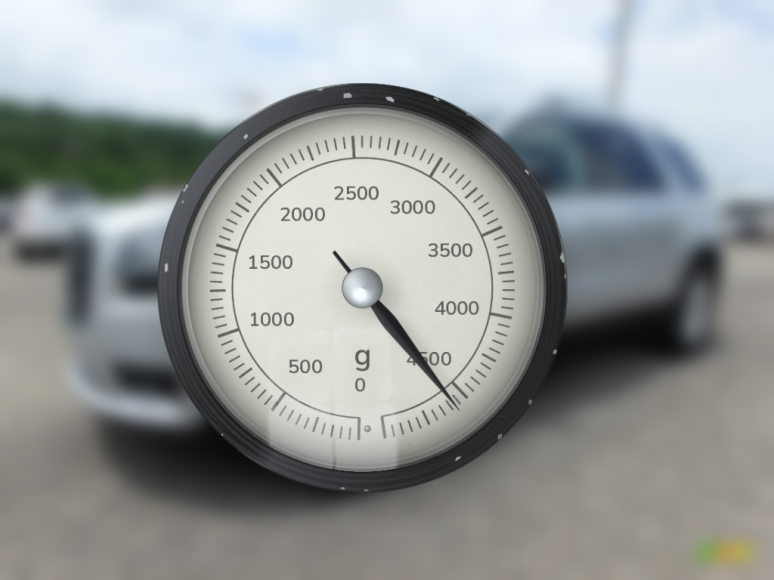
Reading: g 4575
